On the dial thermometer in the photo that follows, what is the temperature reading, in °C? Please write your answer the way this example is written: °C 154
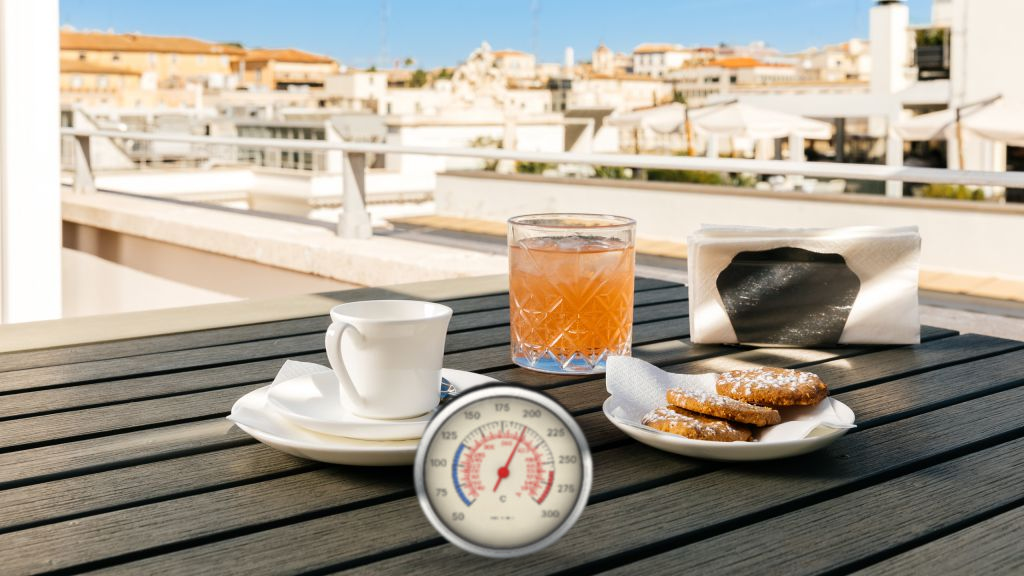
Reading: °C 200
